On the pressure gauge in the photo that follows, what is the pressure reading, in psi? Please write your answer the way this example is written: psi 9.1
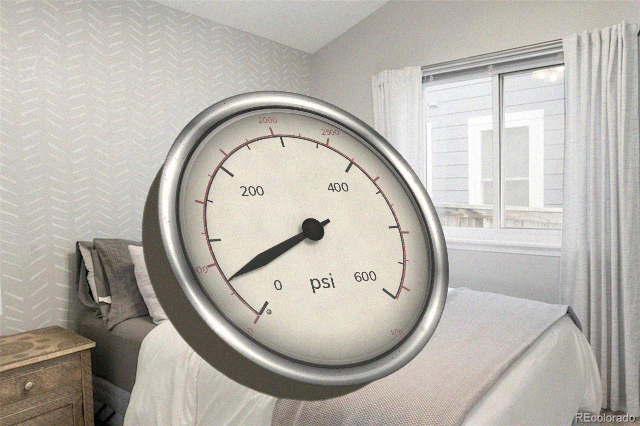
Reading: psi 50
